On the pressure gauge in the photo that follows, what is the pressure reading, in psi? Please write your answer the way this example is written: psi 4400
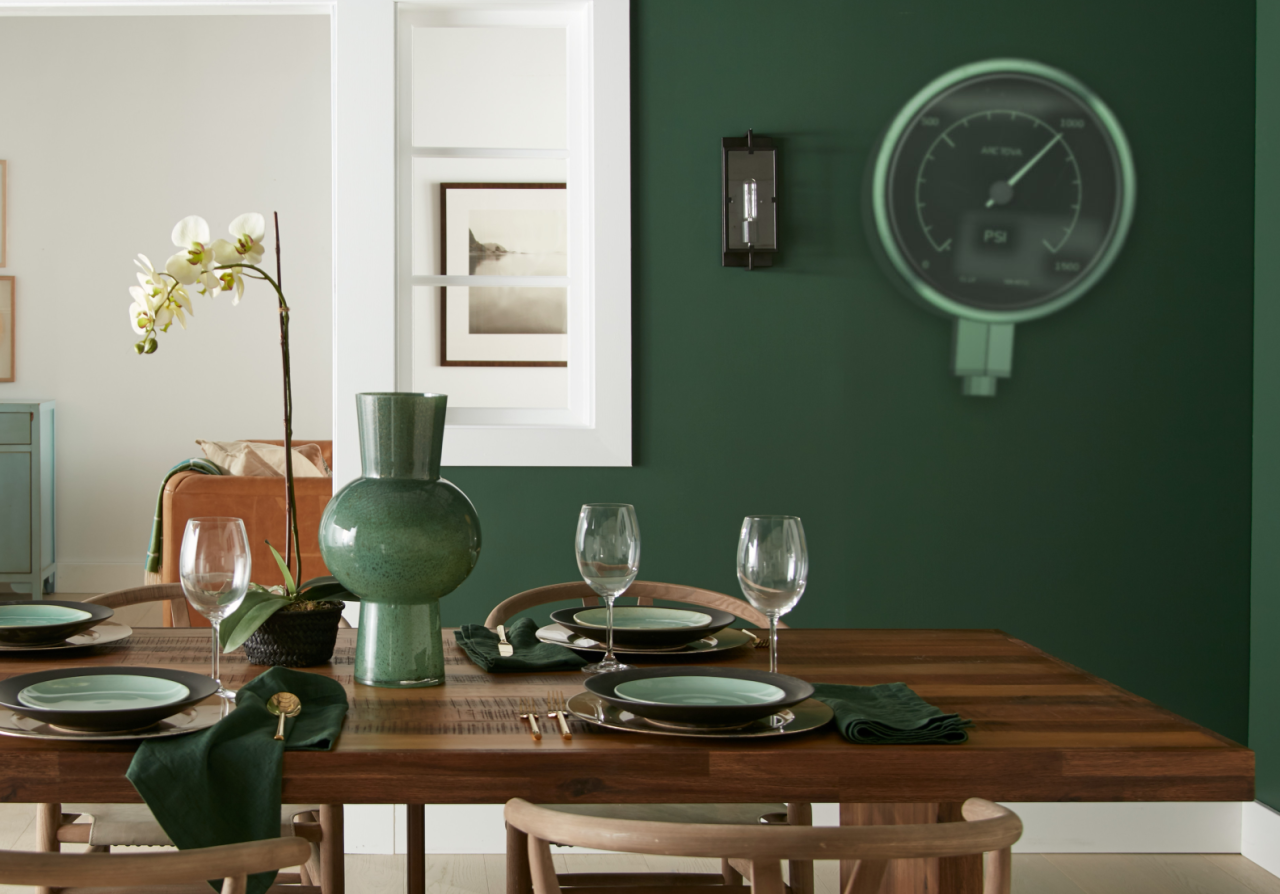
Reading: psi 1000
